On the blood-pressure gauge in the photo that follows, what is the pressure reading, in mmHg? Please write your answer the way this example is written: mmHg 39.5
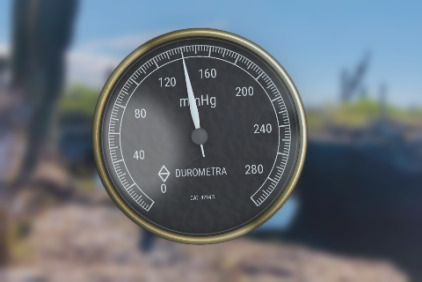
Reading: mmHg 140
